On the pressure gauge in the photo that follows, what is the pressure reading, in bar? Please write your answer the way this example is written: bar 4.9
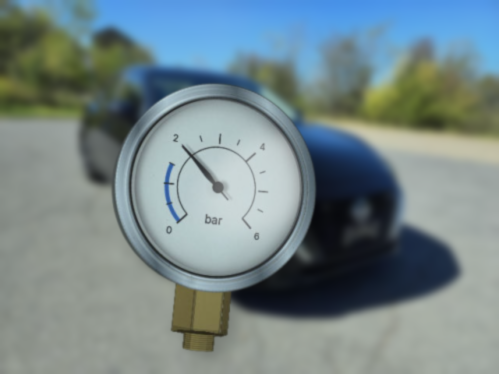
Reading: bar 2
